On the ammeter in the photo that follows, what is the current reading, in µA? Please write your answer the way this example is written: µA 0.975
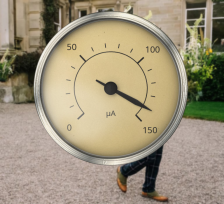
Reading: µA 140
